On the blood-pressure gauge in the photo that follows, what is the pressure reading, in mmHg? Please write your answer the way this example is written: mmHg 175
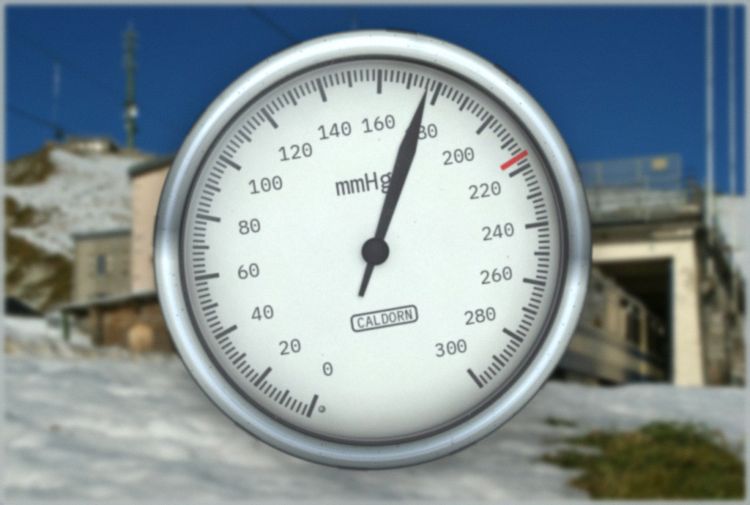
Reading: mmHg 176
